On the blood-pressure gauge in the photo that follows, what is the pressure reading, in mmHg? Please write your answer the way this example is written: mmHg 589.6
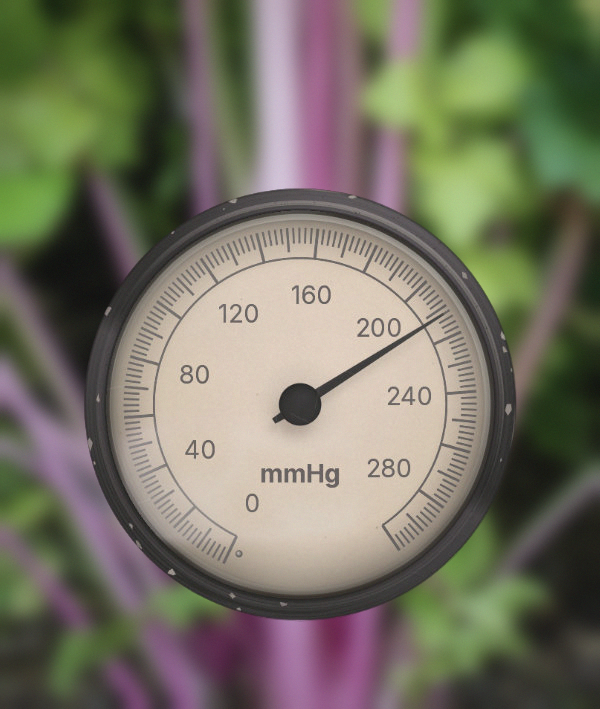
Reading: mmHg 212
